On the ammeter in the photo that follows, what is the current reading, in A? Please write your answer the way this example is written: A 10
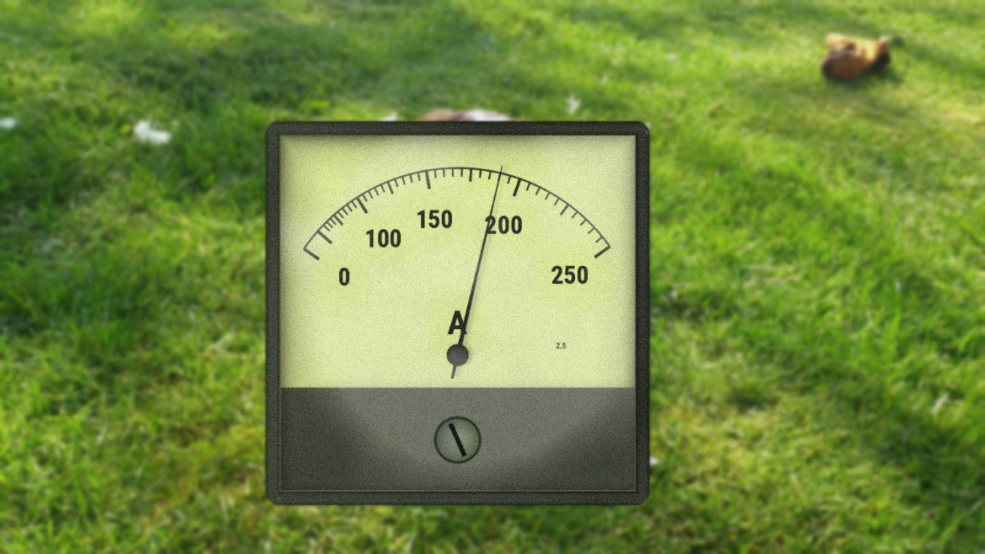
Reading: A 190
